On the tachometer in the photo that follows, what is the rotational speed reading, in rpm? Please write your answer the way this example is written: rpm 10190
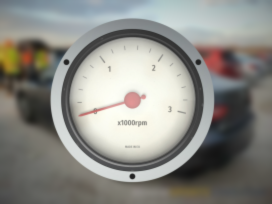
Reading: rpm 0
